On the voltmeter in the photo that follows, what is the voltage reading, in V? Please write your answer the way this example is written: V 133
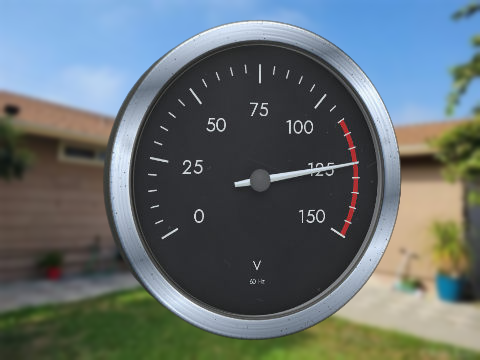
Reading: V 125
